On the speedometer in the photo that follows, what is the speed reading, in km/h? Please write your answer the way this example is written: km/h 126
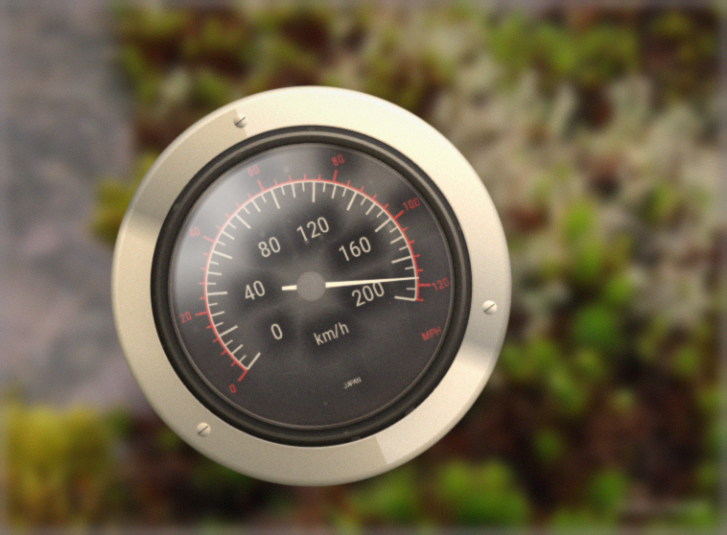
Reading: km/h 190
